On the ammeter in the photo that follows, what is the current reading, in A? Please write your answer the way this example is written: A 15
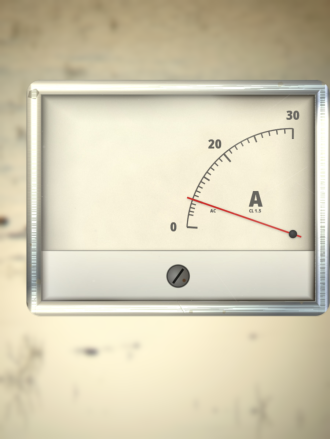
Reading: A 10
